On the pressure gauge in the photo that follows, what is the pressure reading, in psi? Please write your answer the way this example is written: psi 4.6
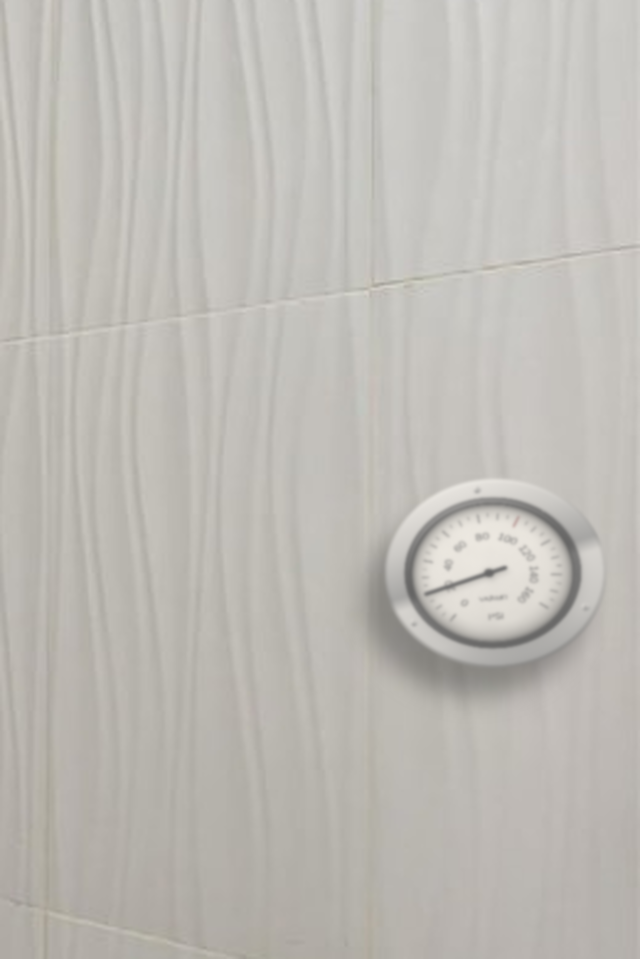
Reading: psi 20
